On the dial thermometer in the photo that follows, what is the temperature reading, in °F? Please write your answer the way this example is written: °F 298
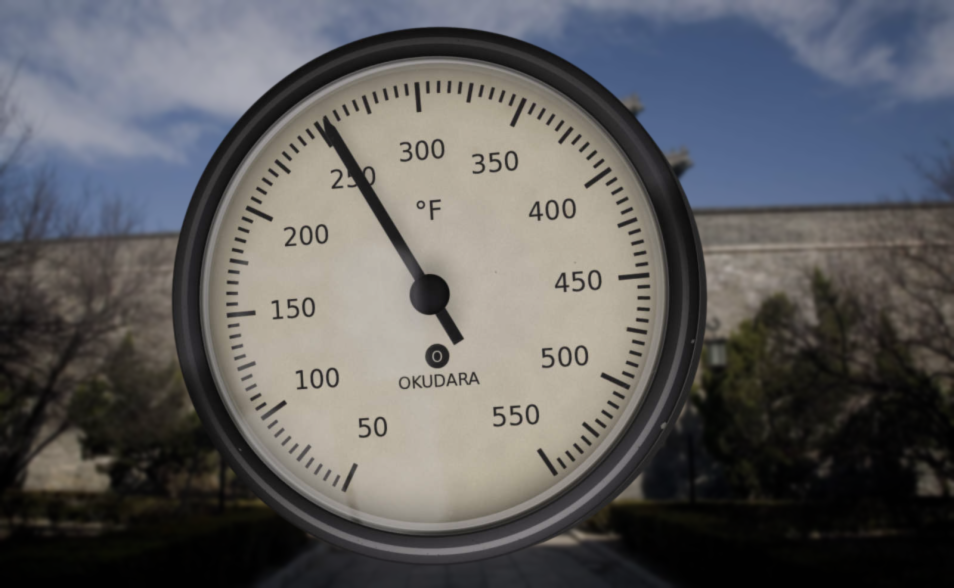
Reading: °F 255
